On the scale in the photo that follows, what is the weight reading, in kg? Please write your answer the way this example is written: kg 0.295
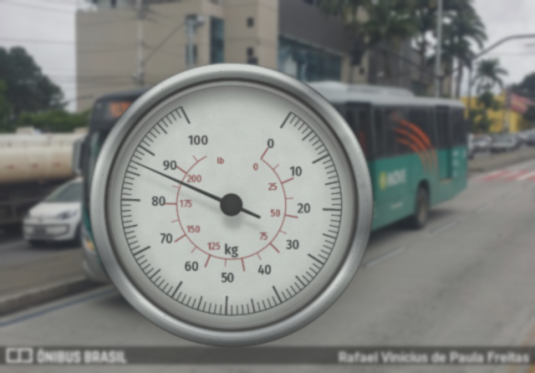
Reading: kg 87
